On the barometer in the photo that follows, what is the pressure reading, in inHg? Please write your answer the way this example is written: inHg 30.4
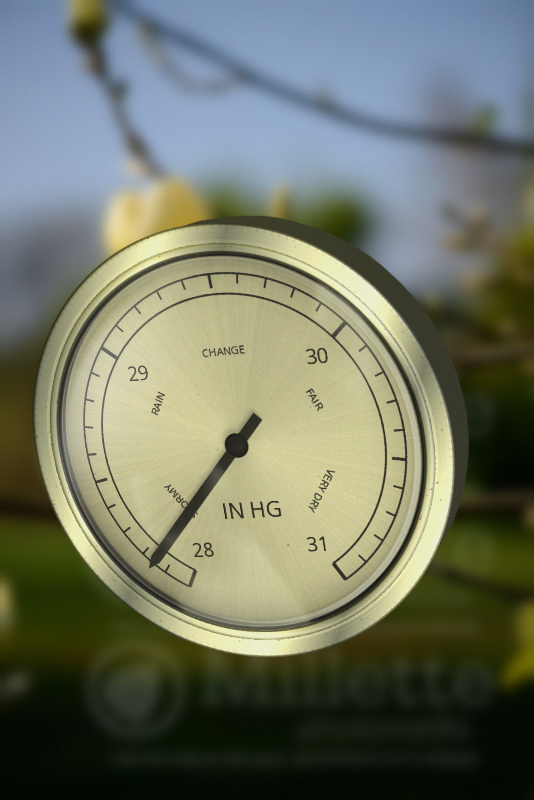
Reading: inHg 28.15
